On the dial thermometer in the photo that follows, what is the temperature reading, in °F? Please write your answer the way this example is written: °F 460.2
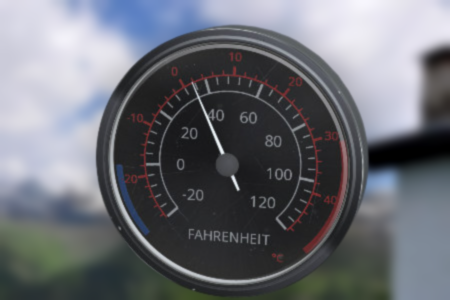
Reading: °F 36
